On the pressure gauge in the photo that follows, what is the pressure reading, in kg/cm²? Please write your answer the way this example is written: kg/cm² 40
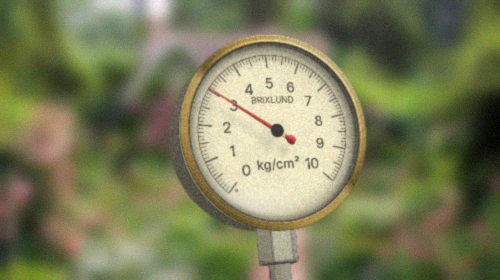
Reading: kg/cm² 3
